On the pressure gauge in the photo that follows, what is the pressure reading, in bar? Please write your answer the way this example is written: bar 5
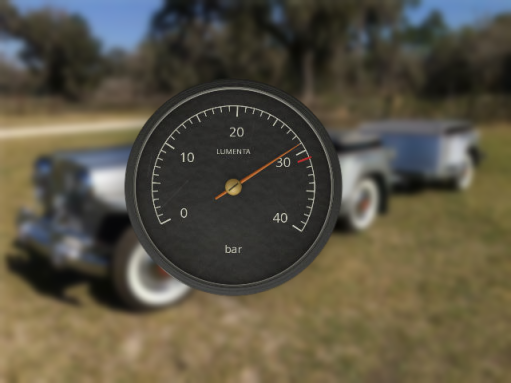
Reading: bar 29
